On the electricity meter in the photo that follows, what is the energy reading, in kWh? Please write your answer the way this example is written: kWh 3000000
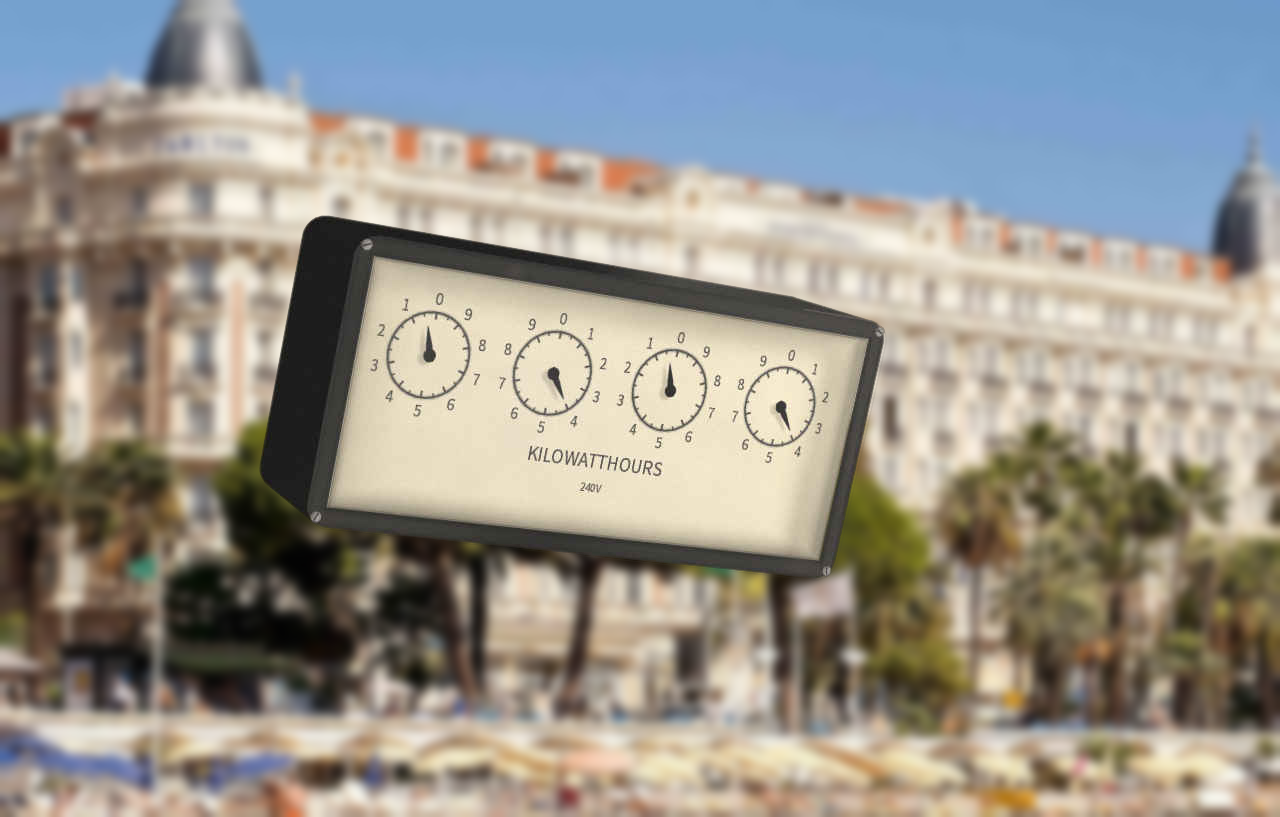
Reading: kWh 404
